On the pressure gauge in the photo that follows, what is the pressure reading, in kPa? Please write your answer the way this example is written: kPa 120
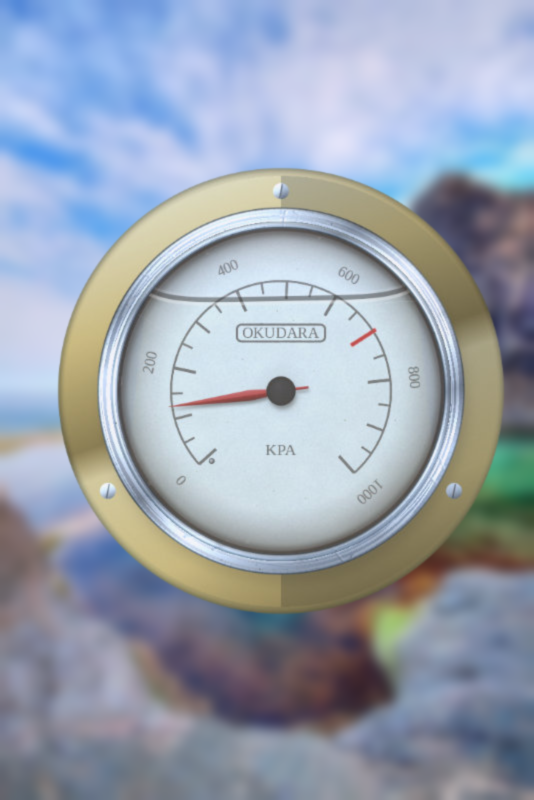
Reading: kPa 125
